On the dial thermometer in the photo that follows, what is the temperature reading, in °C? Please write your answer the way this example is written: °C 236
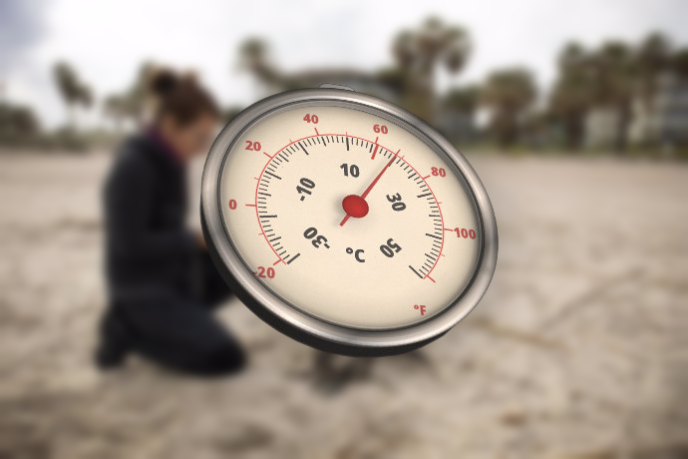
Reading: °C 20
